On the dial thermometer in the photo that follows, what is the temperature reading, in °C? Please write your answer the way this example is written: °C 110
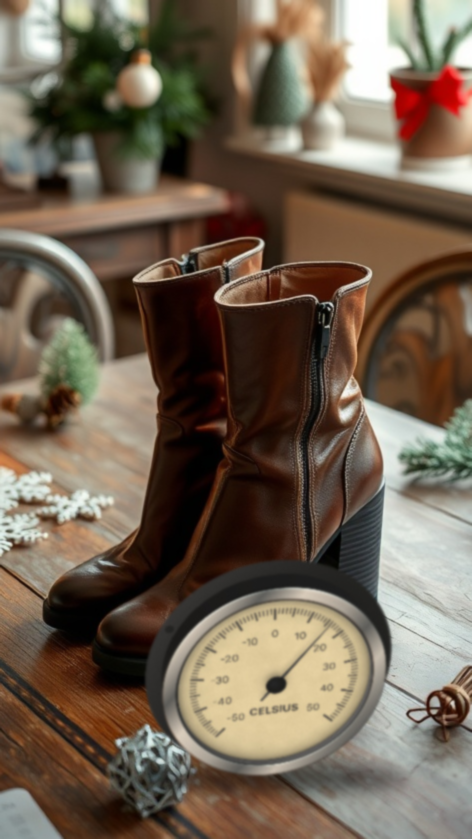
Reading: °C 15
